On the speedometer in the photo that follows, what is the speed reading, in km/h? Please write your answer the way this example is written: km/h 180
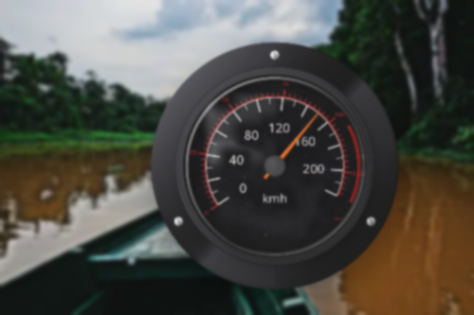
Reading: km/h 150
